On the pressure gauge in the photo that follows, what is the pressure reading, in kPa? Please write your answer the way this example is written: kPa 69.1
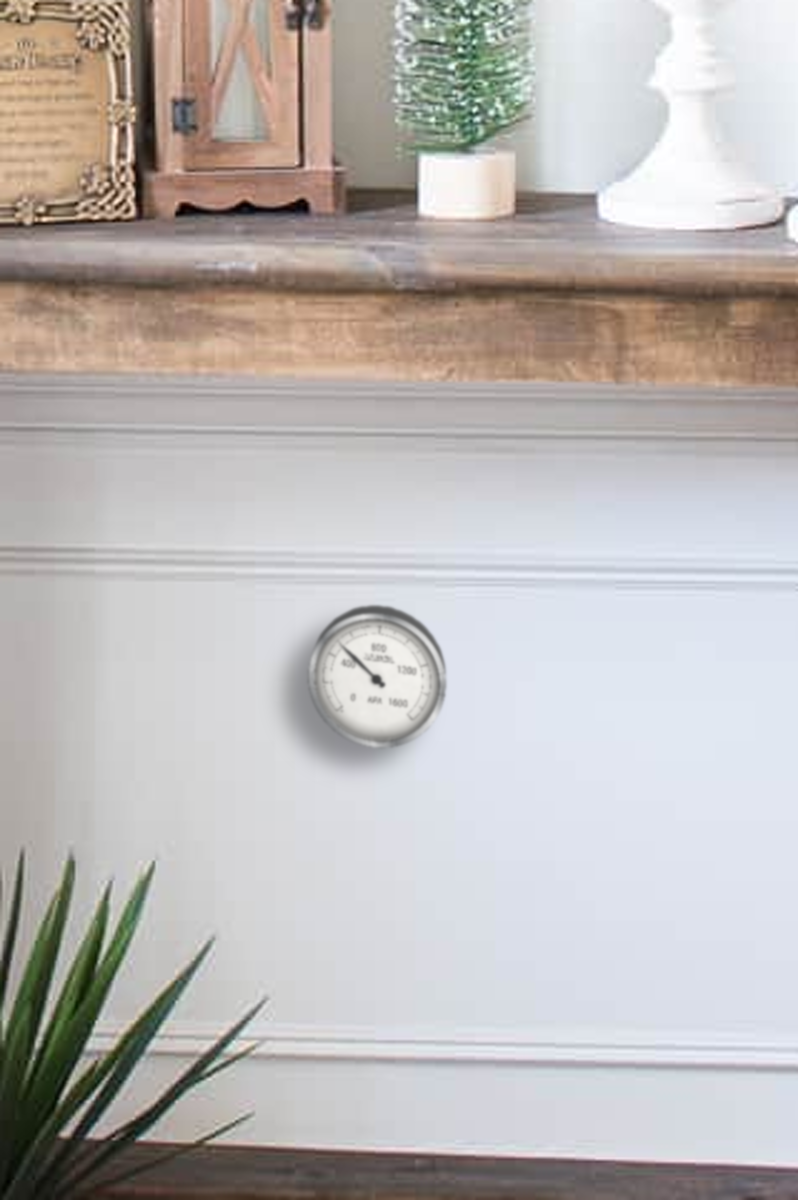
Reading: kPa 500
